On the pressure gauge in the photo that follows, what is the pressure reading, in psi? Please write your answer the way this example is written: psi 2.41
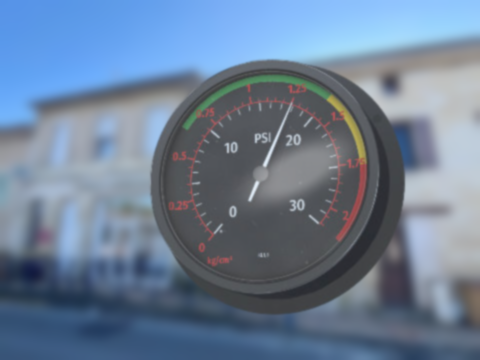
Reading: psi 18
